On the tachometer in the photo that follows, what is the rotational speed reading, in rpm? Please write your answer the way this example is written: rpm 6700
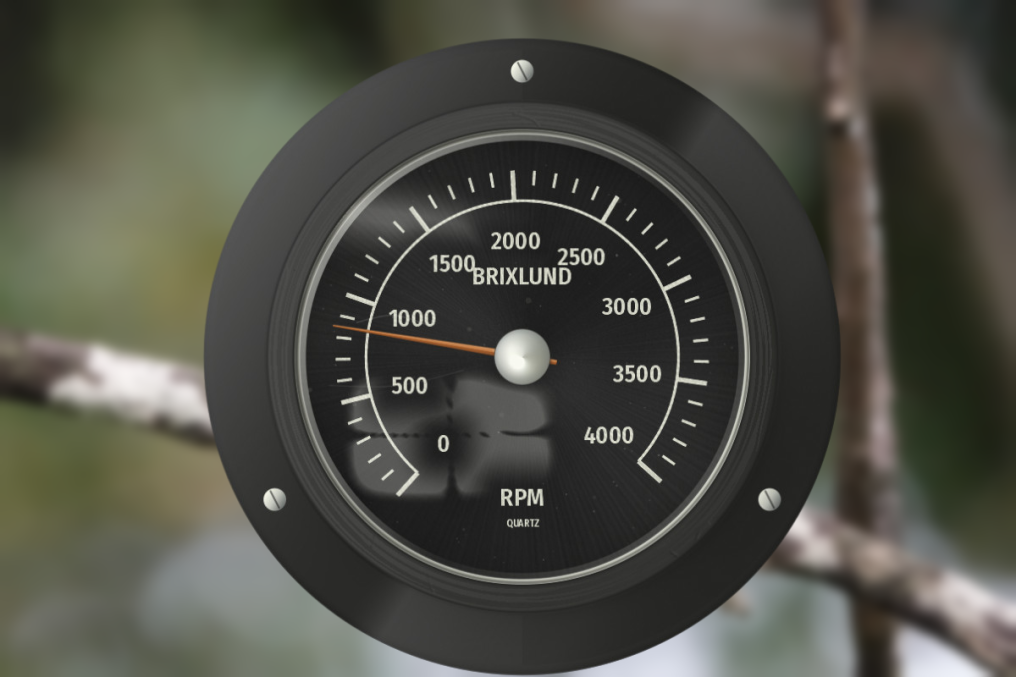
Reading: rpm 850
